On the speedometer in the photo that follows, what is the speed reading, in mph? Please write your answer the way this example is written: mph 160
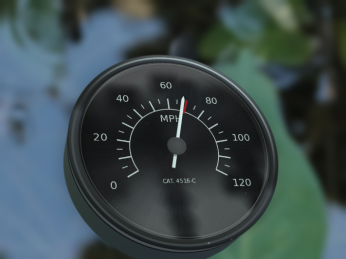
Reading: mph 67.5
